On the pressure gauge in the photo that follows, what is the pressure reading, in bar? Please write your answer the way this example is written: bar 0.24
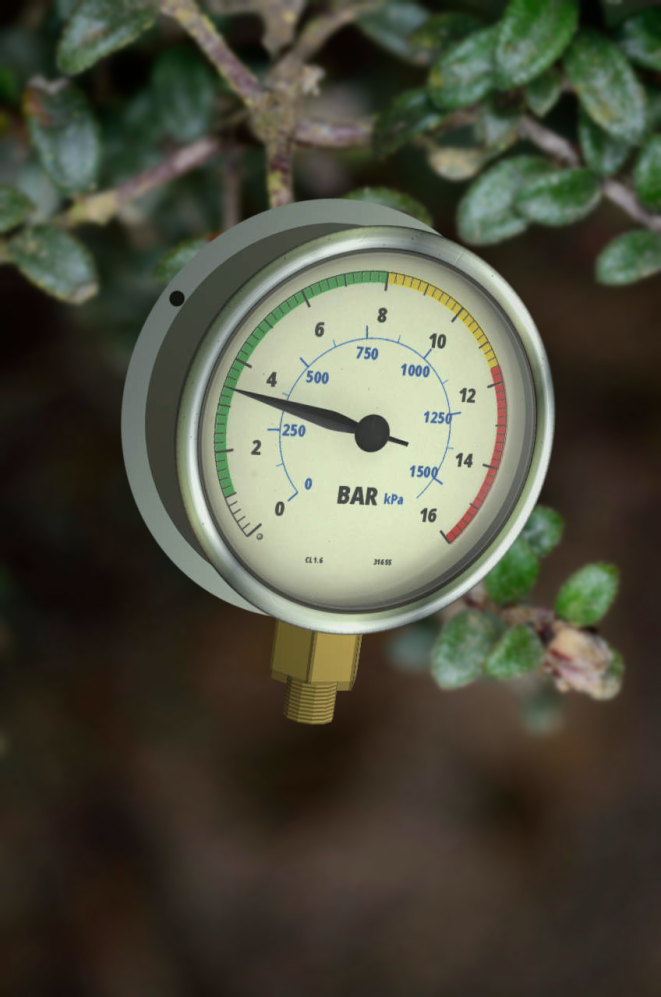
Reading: bar 3.4
